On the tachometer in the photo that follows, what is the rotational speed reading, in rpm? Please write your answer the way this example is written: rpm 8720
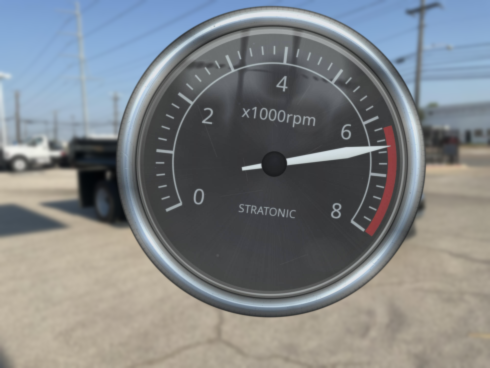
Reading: rpm 6500
